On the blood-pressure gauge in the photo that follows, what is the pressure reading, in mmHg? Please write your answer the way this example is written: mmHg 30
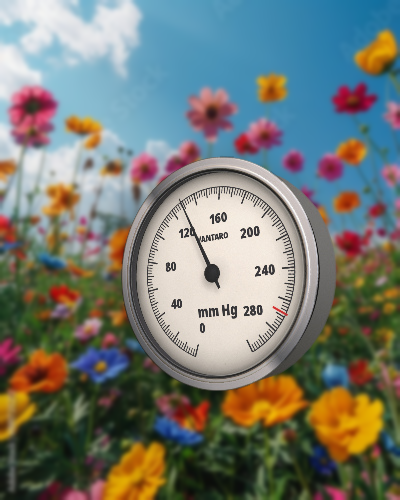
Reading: mmHg 130
